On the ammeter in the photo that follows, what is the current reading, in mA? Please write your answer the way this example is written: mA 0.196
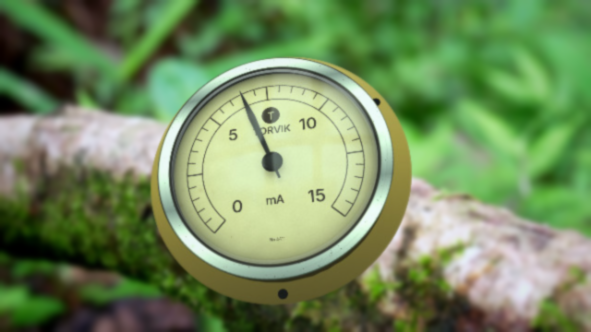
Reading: mA 6.5
